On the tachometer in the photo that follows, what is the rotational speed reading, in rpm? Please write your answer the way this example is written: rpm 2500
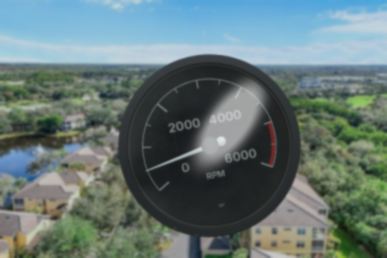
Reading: rpm 500
